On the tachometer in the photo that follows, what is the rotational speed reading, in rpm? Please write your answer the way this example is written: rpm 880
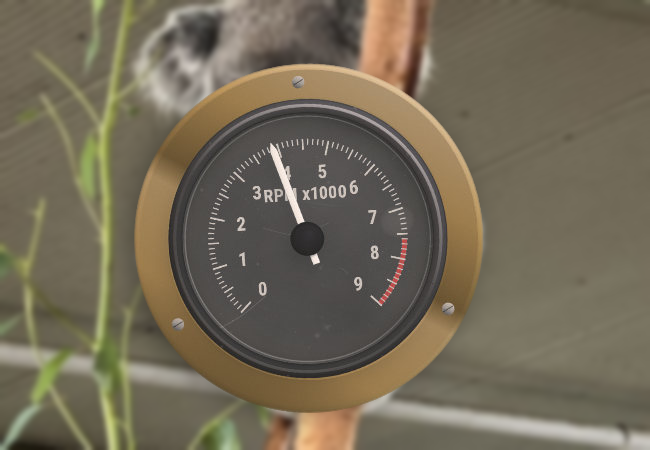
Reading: rpm 3900
